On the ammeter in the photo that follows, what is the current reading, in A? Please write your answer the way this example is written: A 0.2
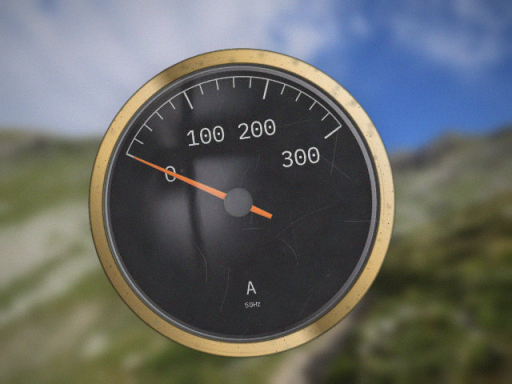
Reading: A 0
